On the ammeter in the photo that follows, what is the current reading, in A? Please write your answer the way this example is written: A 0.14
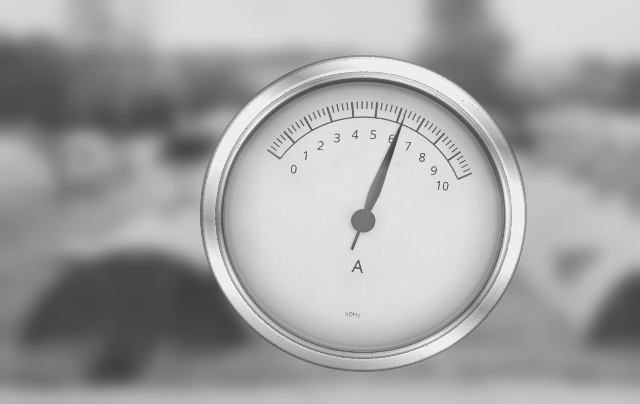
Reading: A 6.2
